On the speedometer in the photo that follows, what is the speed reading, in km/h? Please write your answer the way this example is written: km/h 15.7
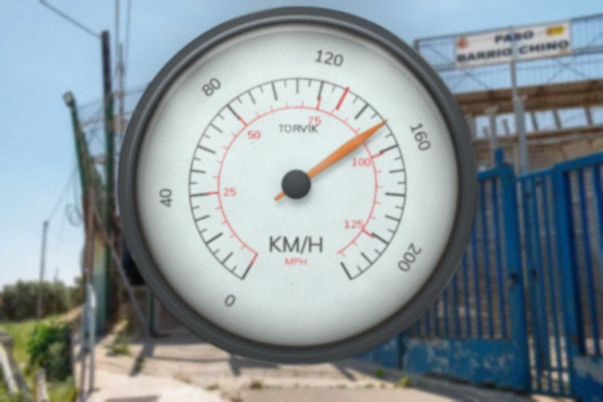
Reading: km/h 150
